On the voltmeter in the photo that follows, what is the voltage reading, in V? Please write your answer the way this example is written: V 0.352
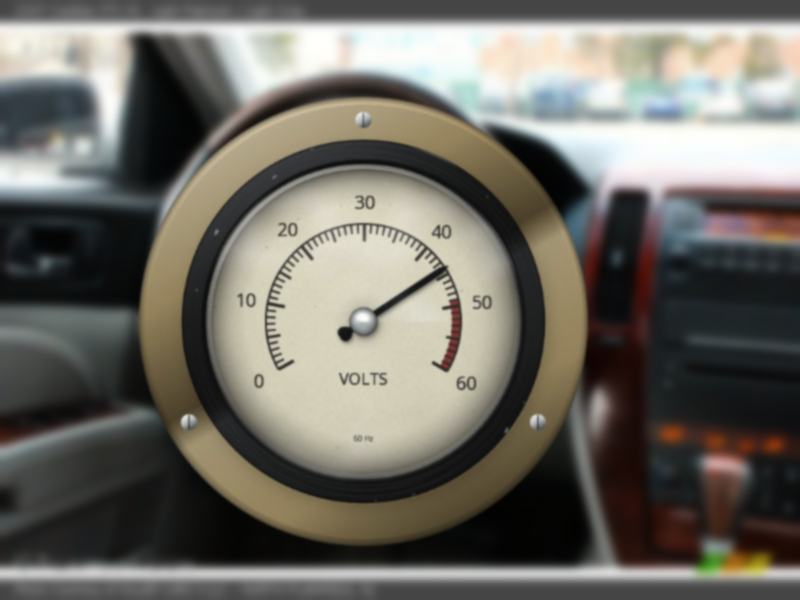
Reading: V 44
